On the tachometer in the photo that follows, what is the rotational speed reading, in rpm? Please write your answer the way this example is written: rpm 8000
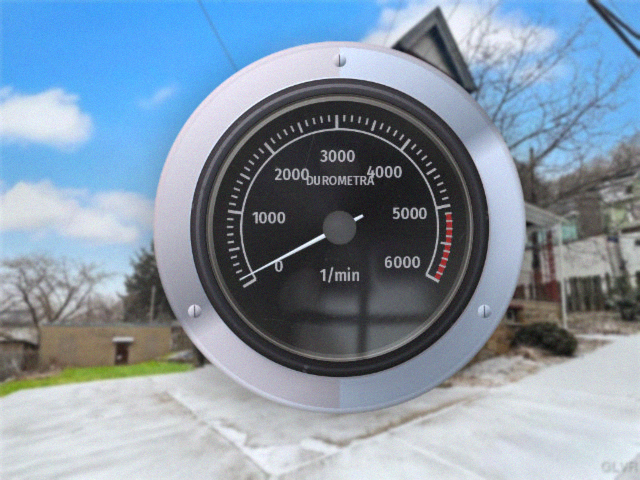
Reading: rpm 100
